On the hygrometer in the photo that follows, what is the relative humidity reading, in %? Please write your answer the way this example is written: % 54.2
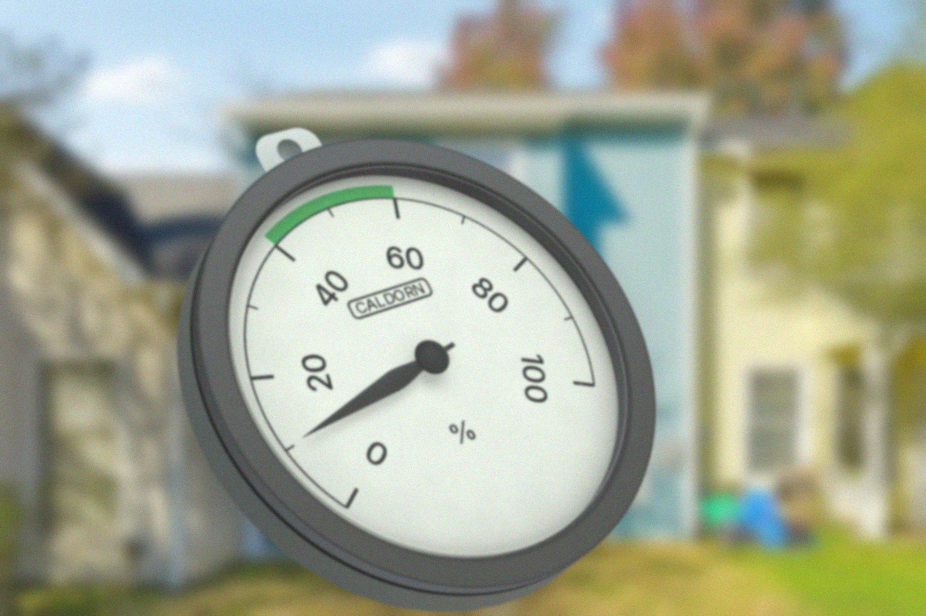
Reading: % 10
